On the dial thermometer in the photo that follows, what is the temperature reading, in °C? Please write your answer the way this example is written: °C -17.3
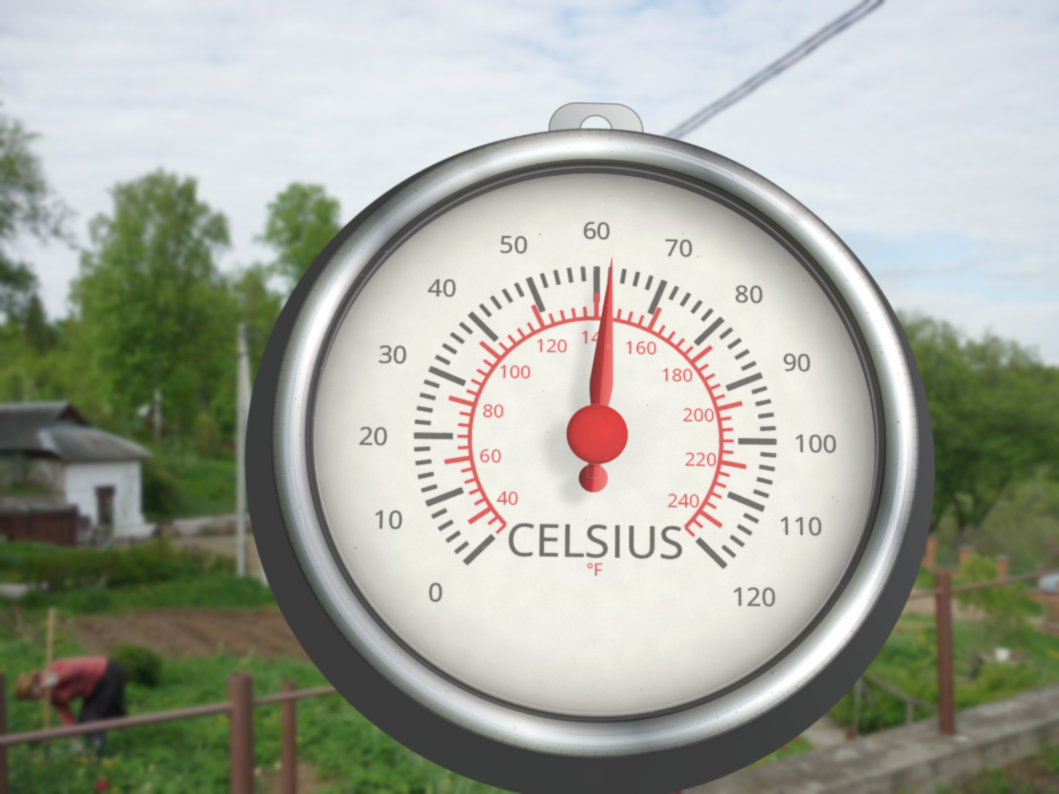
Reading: °C 62
